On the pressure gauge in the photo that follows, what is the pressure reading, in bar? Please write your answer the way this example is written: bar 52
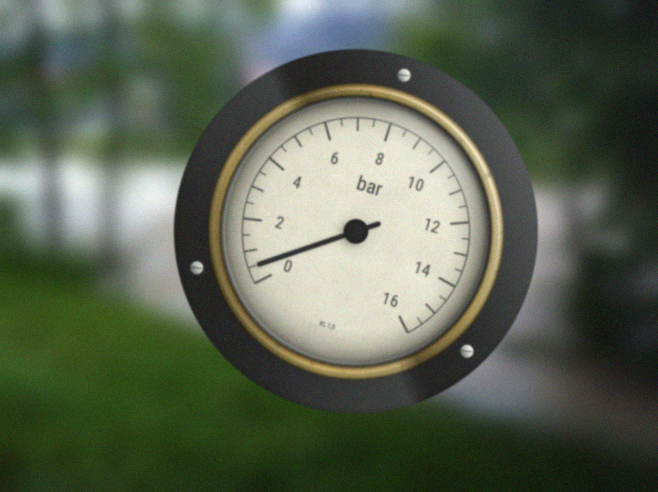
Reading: bar 0.5
